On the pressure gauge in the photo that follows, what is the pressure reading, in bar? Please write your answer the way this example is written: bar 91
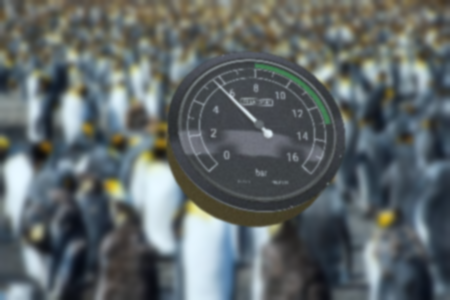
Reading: bar 5.5
